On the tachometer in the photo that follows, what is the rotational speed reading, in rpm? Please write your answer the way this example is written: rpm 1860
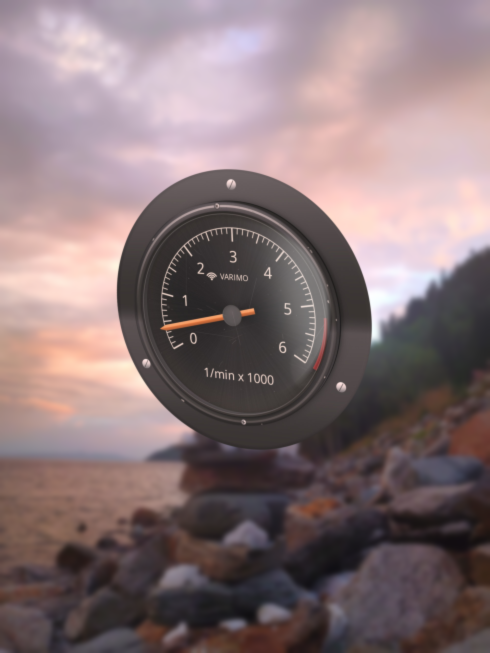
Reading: rpm 400
